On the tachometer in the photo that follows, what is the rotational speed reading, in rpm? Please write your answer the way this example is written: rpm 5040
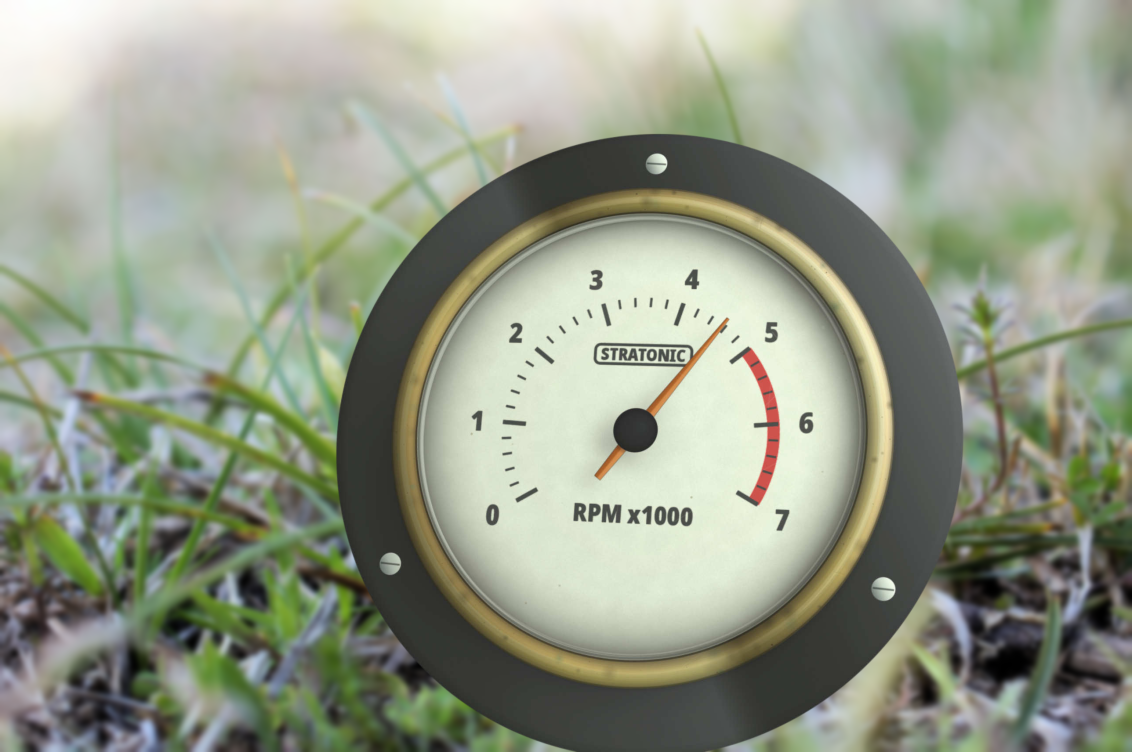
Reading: rpm 4600
